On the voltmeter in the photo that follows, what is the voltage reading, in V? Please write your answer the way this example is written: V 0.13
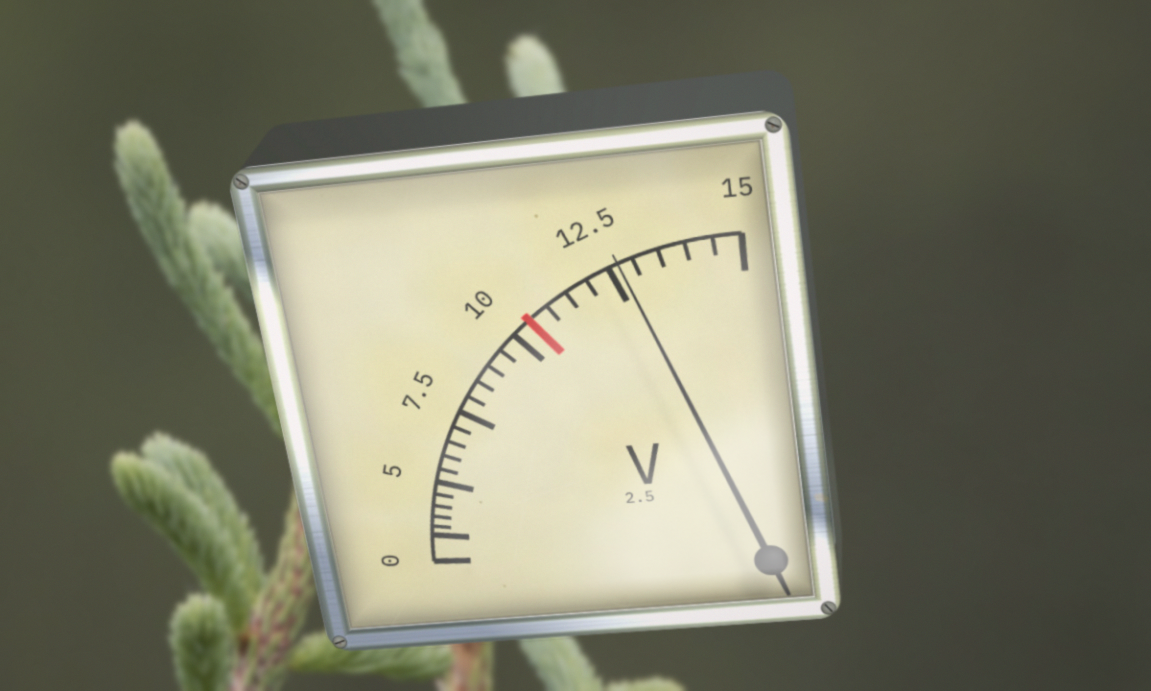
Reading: V 12.75
